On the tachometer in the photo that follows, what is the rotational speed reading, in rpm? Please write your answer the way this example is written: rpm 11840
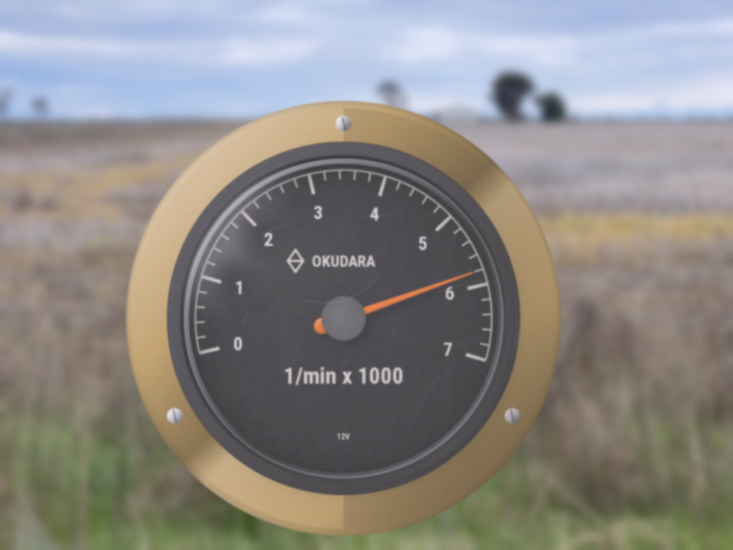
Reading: rpm 5800
